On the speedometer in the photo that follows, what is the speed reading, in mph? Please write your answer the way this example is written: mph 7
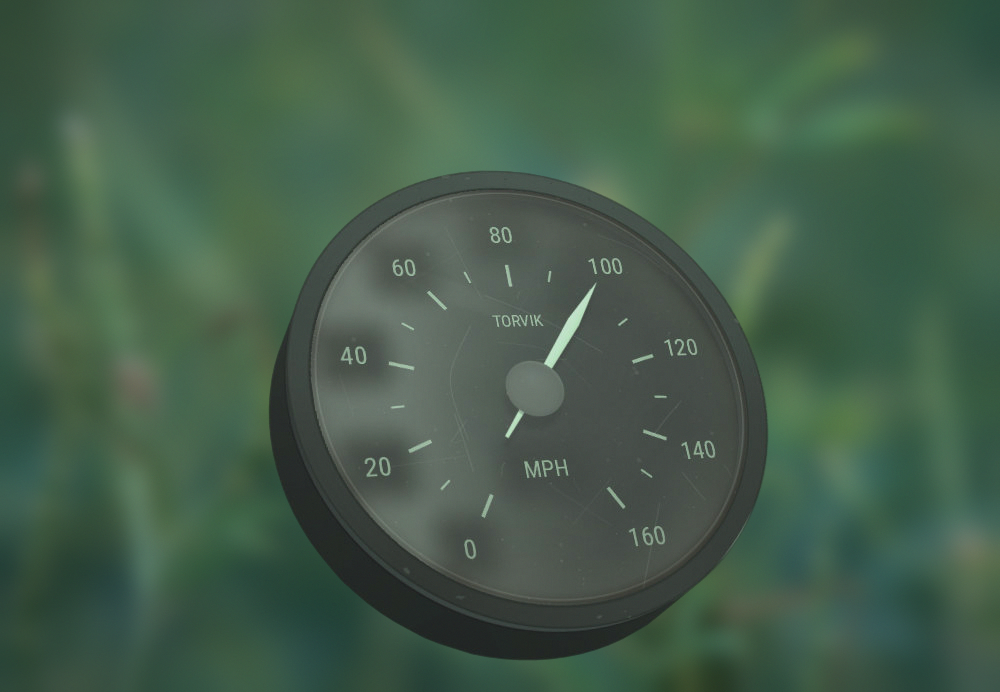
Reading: mph 100
